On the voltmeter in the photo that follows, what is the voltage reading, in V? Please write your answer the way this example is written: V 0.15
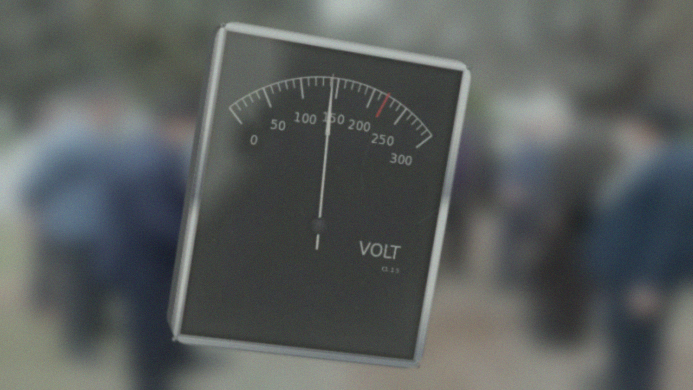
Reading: V 140
